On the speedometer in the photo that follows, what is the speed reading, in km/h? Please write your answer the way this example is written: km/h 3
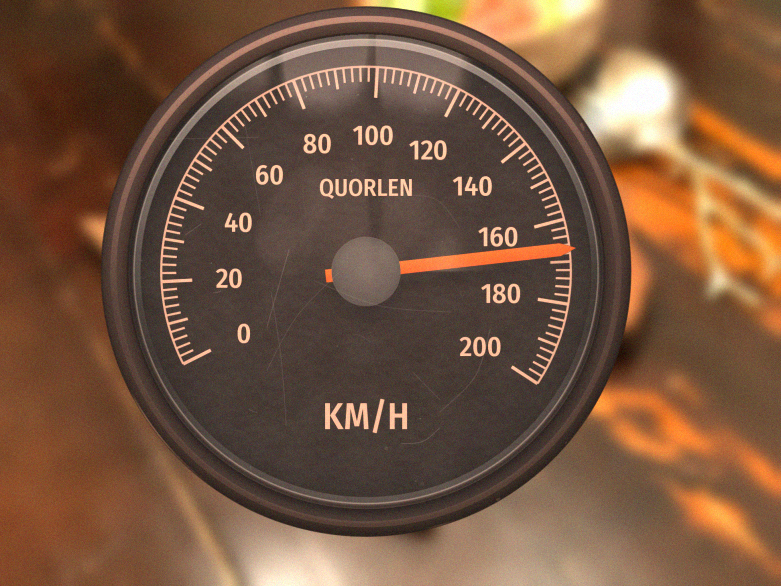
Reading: km/h 167
